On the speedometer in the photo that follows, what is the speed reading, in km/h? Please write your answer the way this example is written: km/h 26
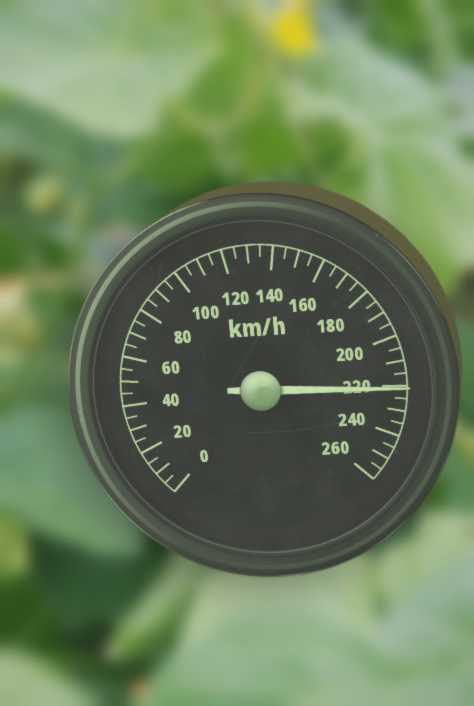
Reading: km/h 220
